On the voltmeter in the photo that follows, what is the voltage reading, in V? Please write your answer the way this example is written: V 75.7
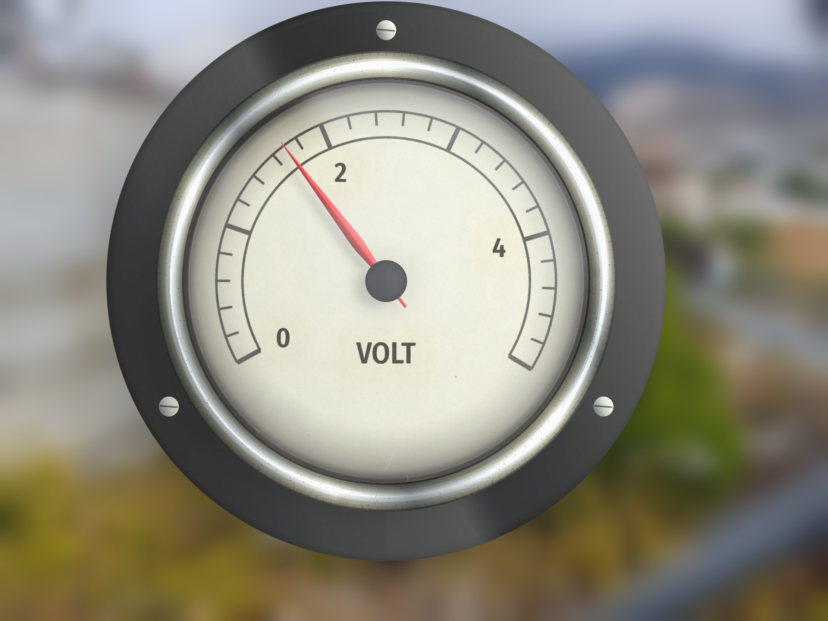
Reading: V 1.7
